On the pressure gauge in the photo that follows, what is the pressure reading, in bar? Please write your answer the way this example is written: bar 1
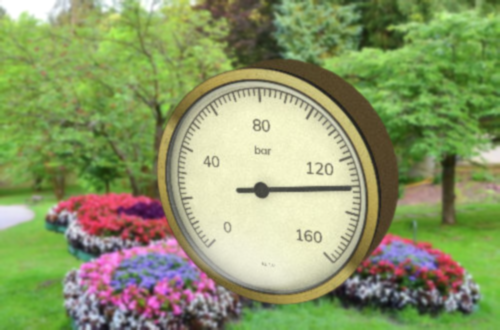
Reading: bar 130
